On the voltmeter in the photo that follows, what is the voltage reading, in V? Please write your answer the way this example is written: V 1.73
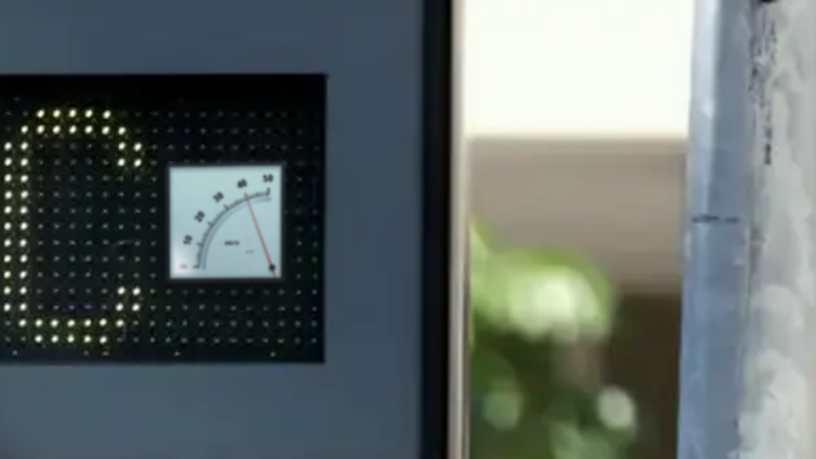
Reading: V 40
